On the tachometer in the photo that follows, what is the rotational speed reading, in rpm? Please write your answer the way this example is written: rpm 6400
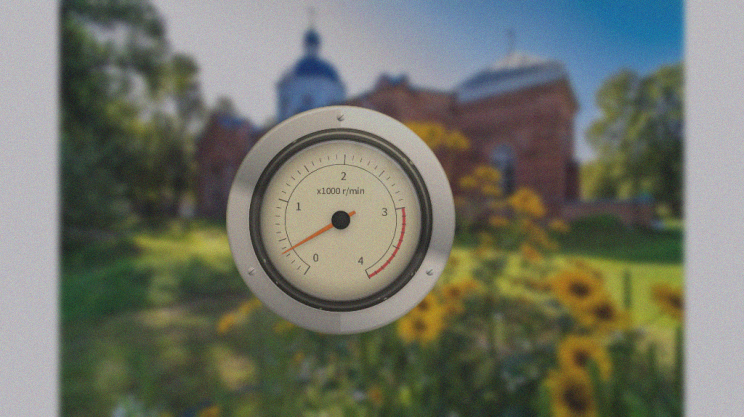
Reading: rpm 350
